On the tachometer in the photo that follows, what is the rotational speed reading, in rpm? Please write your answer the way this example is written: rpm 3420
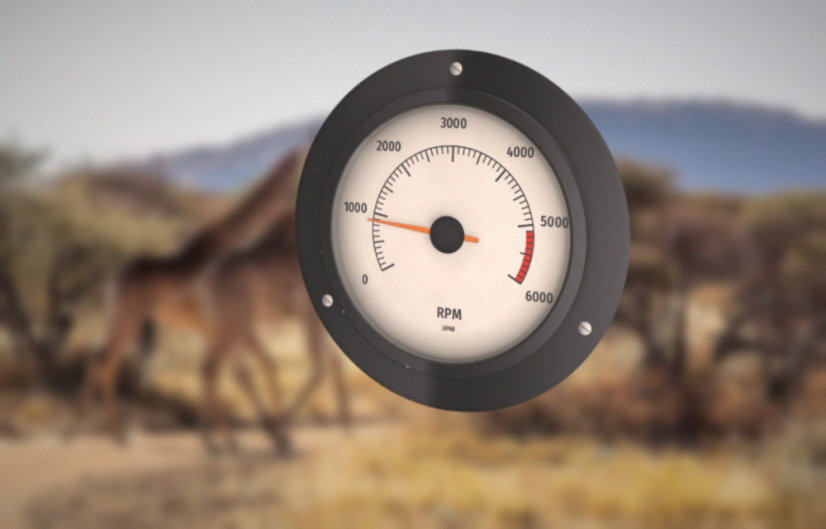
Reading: rpm 900
